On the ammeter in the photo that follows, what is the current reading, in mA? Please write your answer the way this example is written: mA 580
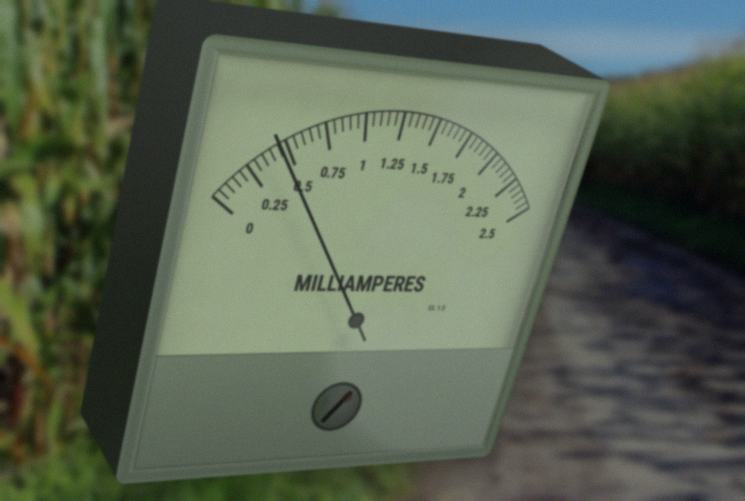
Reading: mA 0.45
